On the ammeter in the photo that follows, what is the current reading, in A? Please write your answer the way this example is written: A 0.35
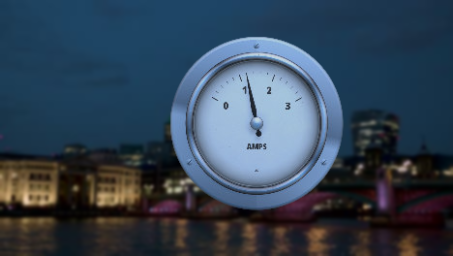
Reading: A 1.2
